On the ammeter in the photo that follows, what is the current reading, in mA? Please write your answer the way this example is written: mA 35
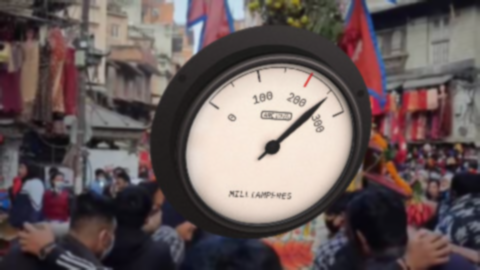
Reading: mA 250
